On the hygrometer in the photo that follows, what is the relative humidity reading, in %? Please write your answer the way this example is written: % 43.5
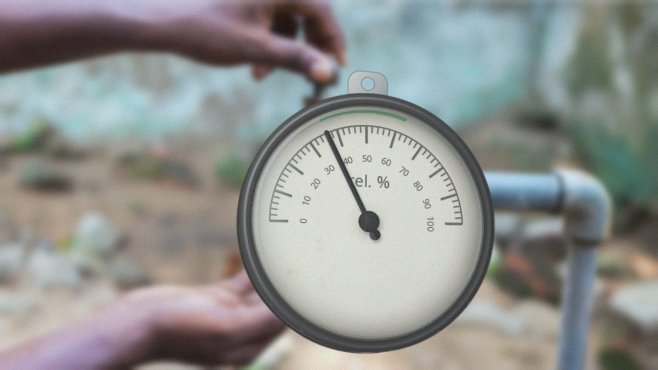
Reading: % 36
